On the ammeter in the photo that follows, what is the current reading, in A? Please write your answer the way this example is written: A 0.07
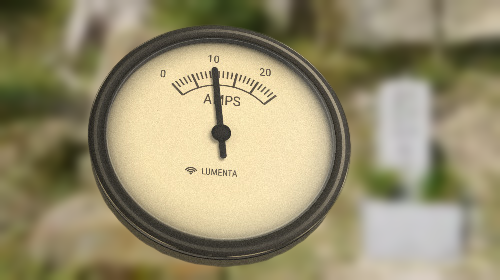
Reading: A 10
